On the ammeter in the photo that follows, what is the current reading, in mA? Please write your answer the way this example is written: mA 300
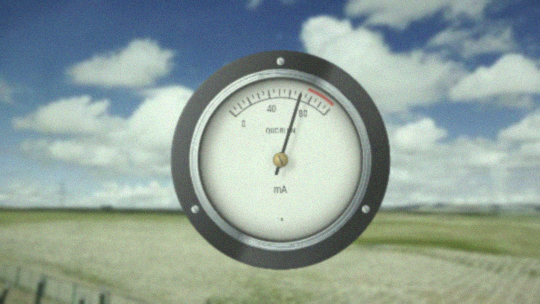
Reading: mA 70
